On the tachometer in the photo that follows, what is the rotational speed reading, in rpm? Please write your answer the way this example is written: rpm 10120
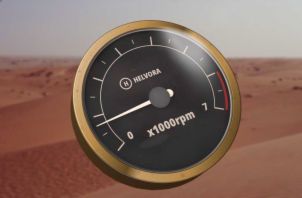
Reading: rpm 750
